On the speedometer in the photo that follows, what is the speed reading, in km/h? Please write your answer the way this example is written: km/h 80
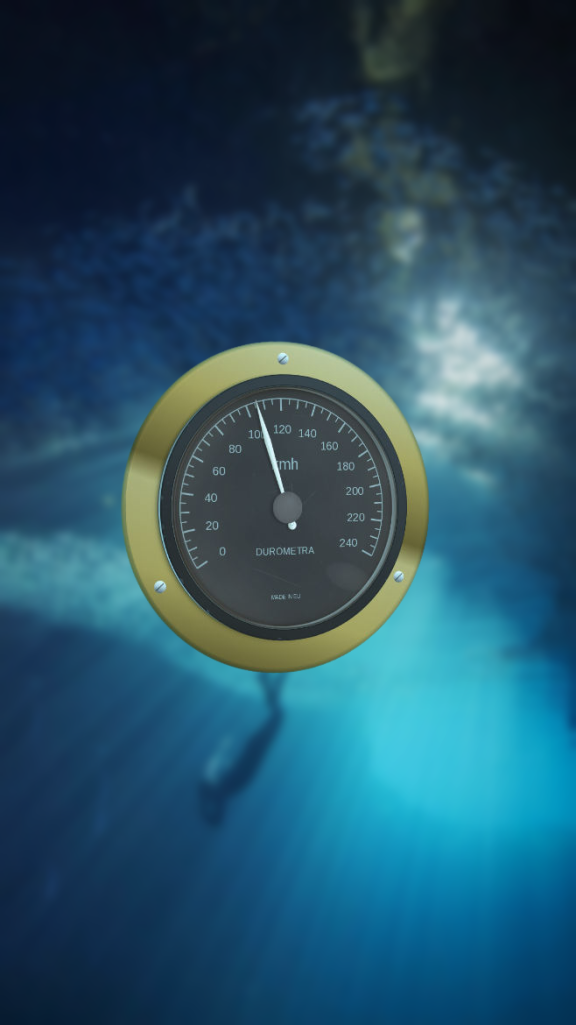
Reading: km/h 105
